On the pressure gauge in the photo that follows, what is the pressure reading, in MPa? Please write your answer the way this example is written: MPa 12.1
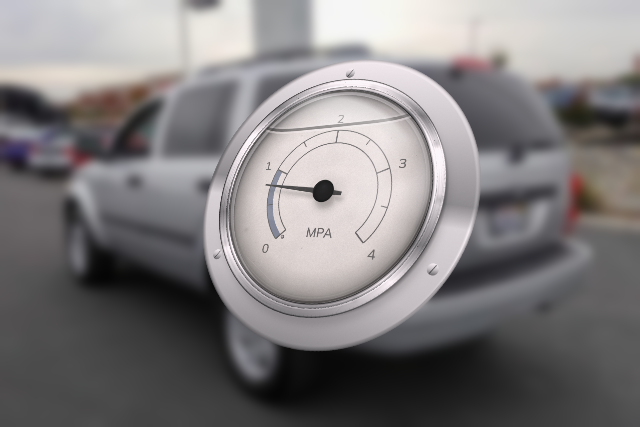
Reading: MPa 0.75
